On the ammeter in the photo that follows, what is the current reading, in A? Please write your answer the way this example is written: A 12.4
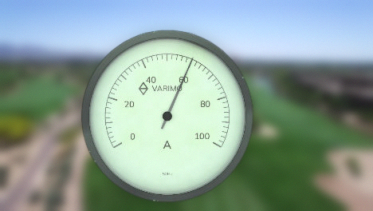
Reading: A 60
